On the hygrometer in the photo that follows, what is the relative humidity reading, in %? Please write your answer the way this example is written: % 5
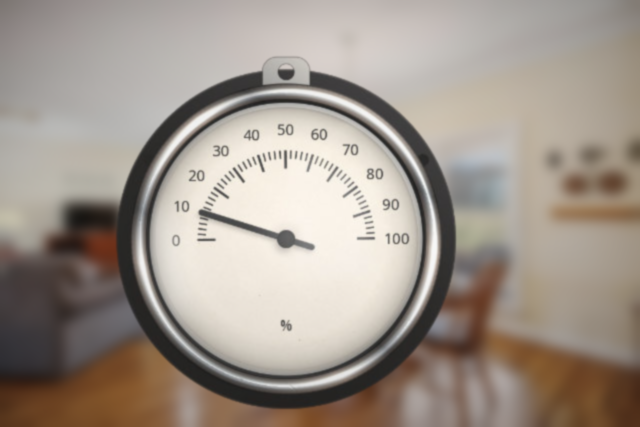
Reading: % 10
